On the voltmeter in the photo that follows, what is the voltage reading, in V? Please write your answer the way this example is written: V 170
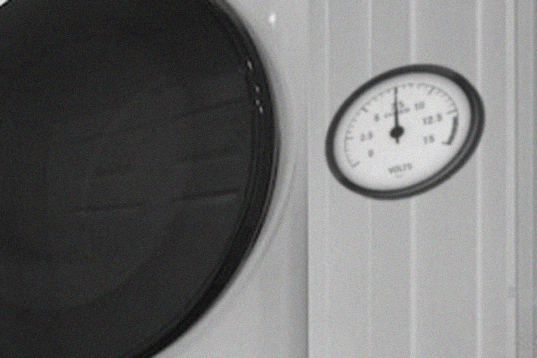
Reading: V 7.5
